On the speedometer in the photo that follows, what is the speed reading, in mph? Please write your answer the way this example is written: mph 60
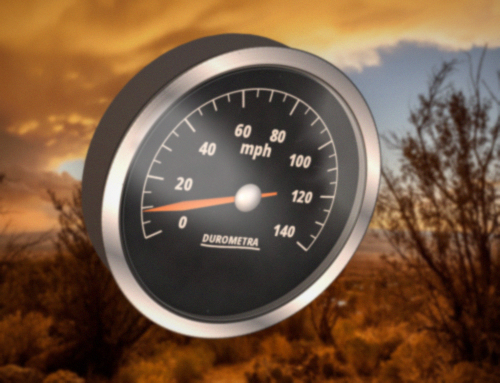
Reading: mph 10
